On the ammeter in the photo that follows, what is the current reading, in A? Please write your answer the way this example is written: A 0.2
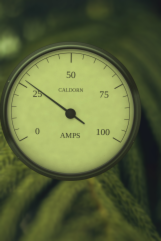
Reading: A 27.5
